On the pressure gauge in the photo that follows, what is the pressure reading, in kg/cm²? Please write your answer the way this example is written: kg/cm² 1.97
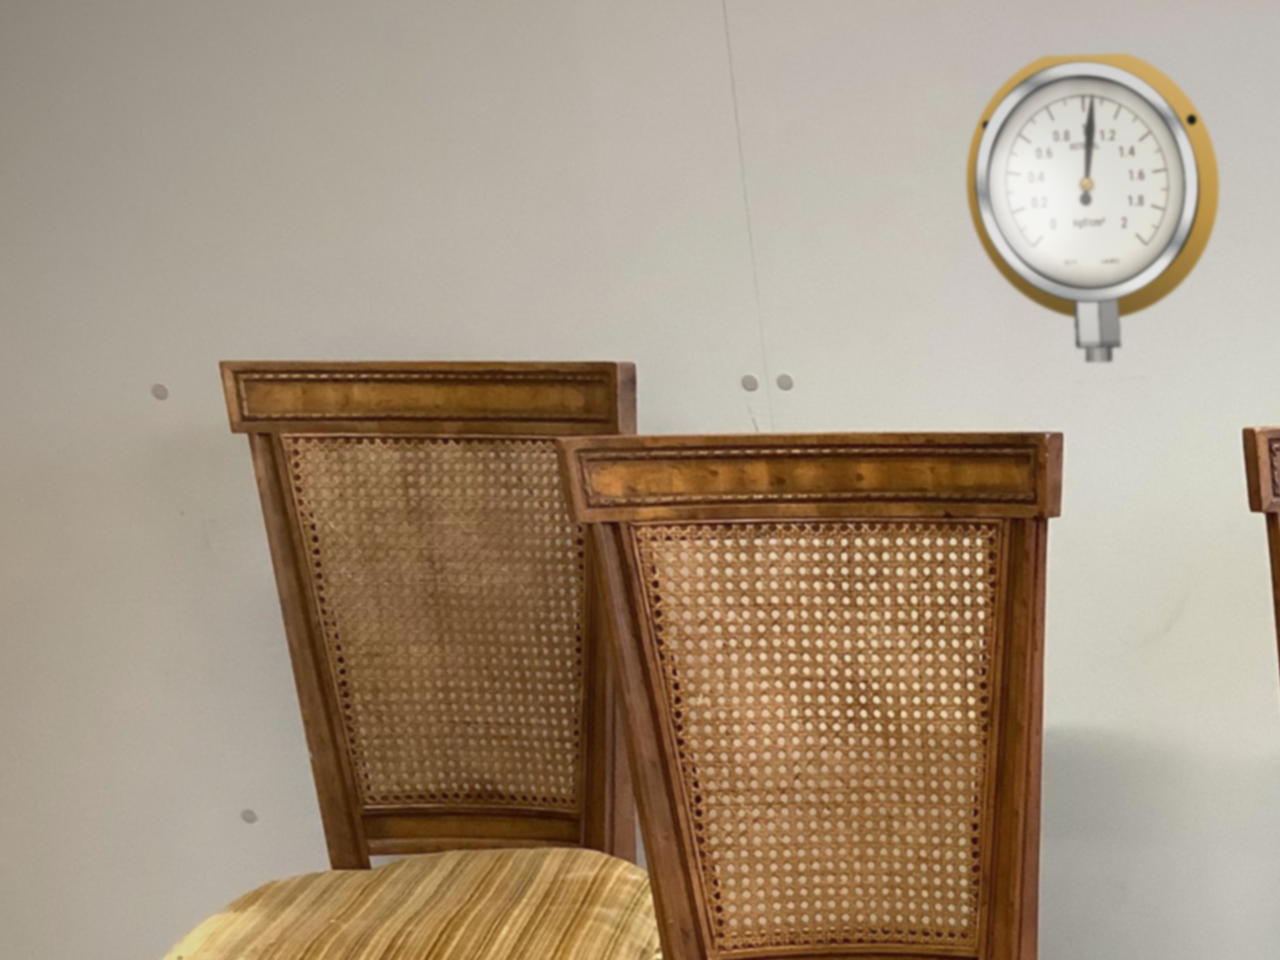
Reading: kg/cm² 1.05
